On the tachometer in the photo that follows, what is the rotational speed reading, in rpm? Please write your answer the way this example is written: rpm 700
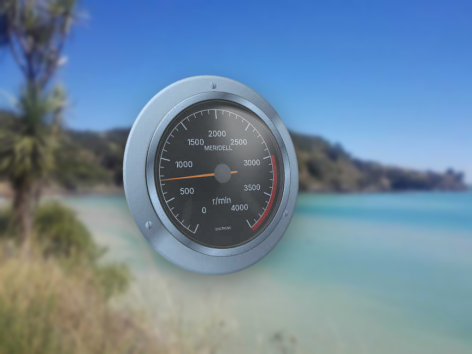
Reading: rpm 750
